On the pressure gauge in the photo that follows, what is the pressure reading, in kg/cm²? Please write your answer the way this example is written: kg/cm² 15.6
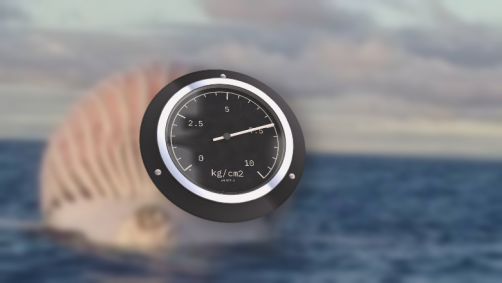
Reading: kg/cm² 7.5
